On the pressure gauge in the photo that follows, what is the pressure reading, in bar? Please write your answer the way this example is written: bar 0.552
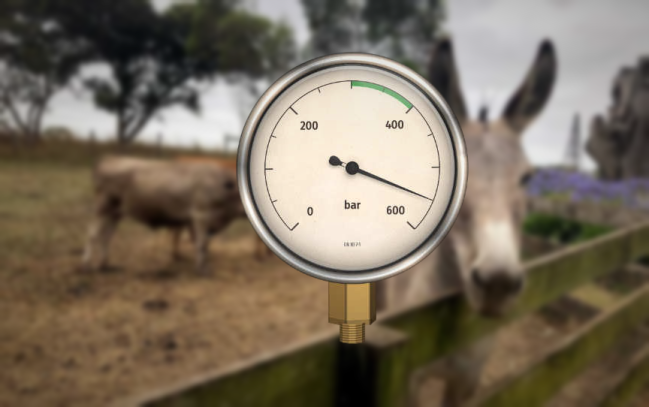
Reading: bar 550
